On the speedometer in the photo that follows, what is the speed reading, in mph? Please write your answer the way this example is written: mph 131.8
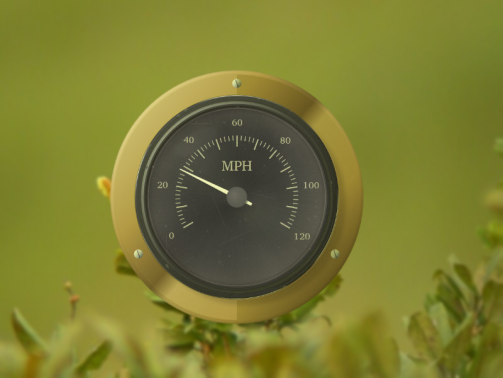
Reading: mph 28
